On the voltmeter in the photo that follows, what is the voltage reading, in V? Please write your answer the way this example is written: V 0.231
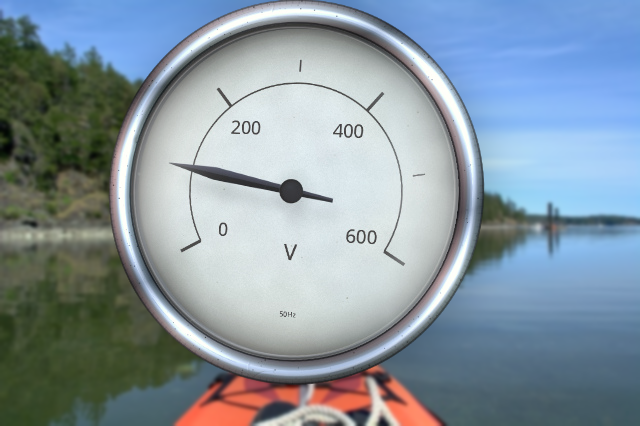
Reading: V 100
